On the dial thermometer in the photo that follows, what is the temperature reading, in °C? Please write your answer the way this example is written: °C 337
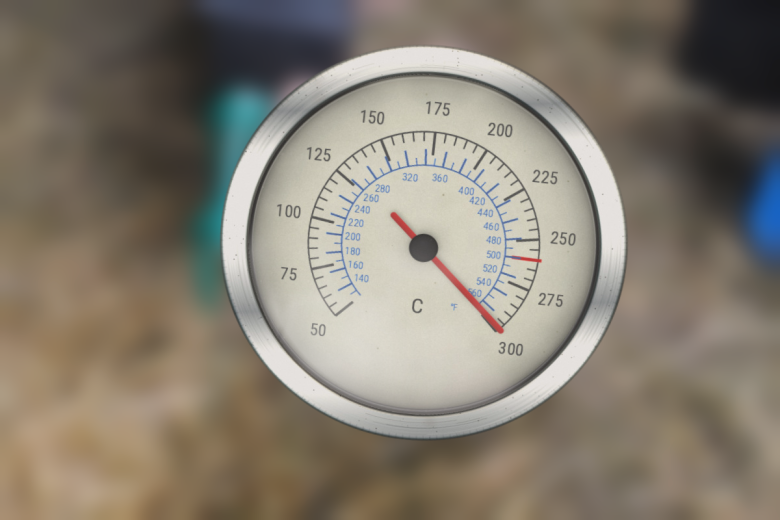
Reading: °C 297.5
